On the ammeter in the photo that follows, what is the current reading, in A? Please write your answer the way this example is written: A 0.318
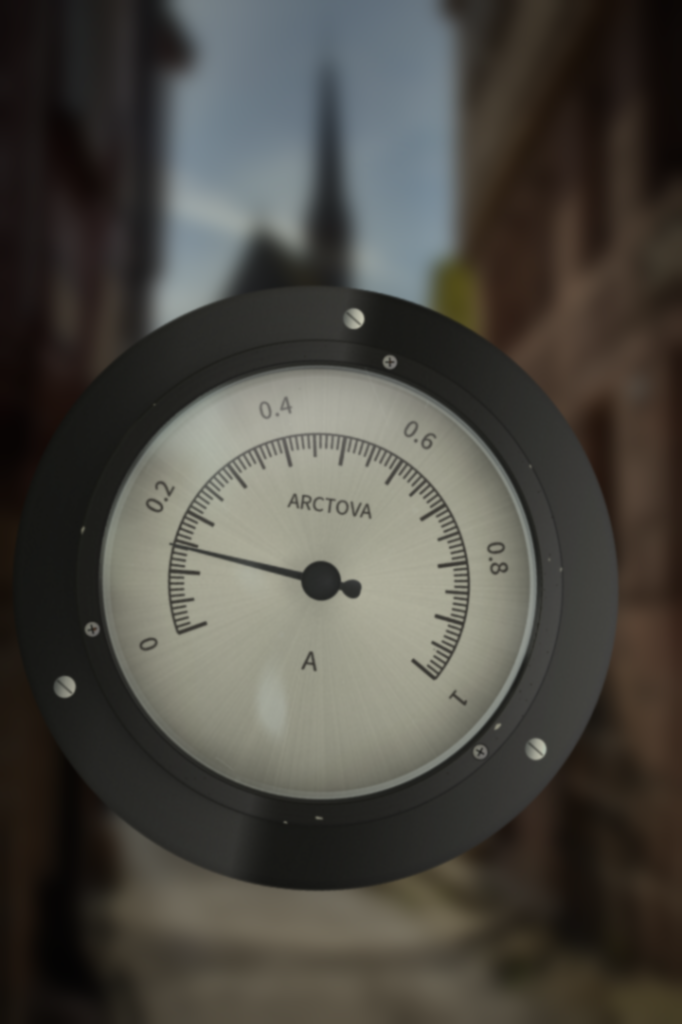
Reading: A 0.14
